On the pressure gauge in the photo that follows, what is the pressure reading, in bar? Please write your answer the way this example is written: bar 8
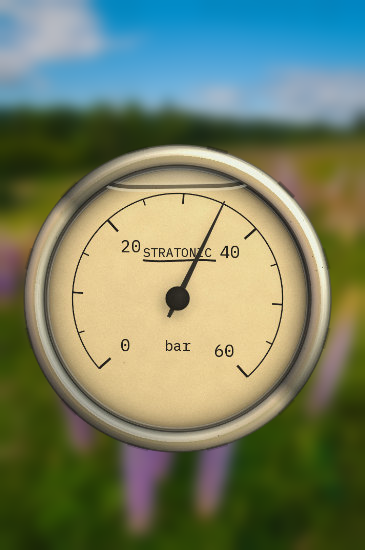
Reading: bar 35
